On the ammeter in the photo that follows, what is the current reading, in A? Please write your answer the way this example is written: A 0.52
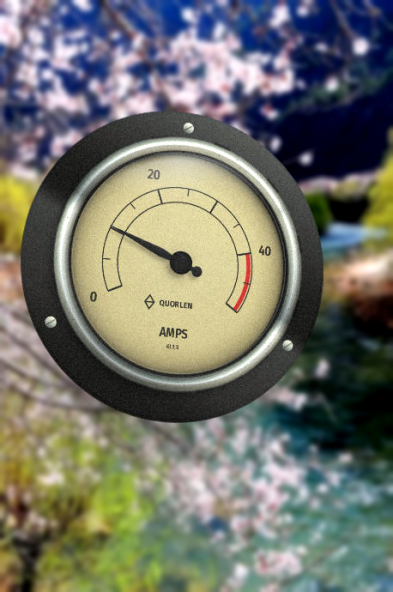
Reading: A 10
